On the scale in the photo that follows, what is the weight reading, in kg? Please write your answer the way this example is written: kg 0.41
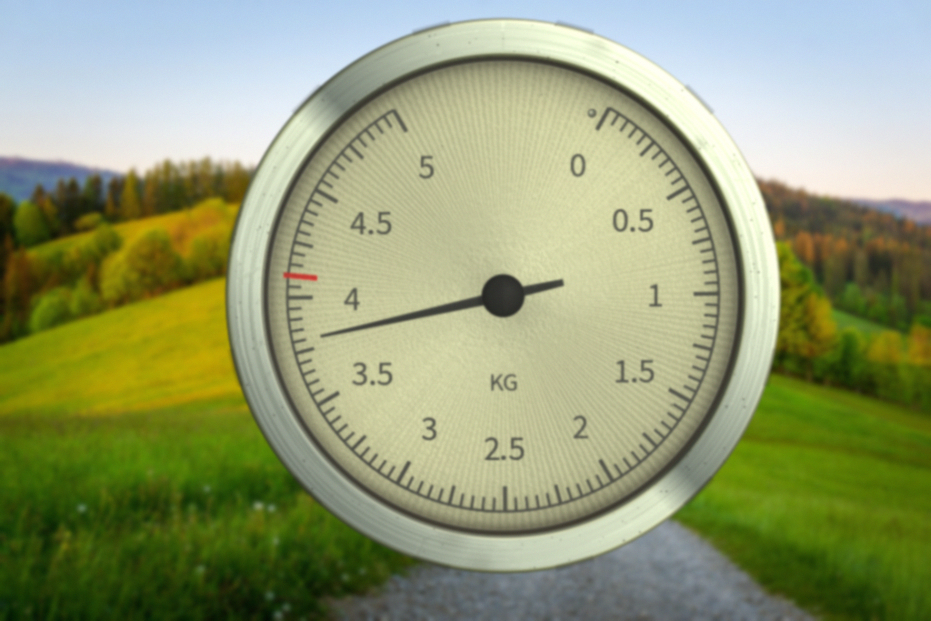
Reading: kg 3.8
